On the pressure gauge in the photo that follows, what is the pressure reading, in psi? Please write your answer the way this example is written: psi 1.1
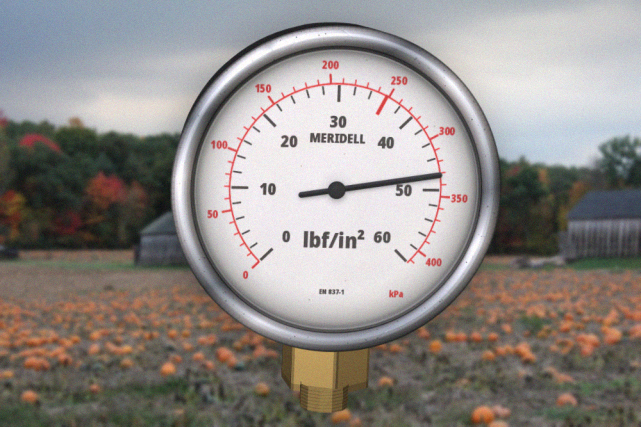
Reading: psi 48
